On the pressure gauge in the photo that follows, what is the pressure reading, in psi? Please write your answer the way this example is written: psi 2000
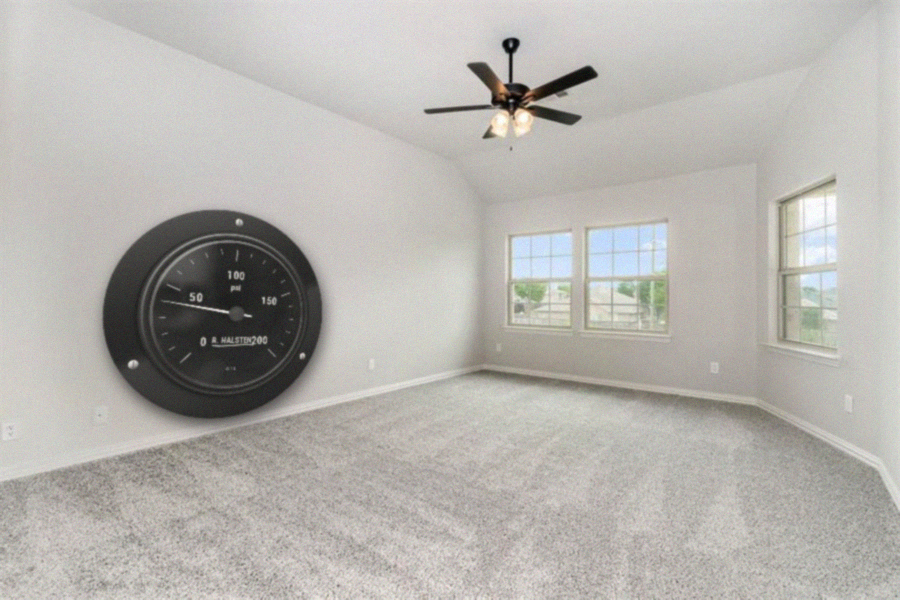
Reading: psi 40
